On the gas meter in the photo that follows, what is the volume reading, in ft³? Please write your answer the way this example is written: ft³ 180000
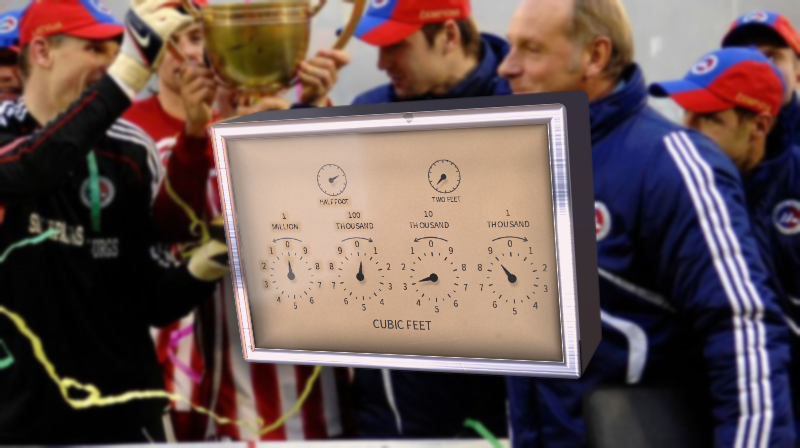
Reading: ft³ 2900
